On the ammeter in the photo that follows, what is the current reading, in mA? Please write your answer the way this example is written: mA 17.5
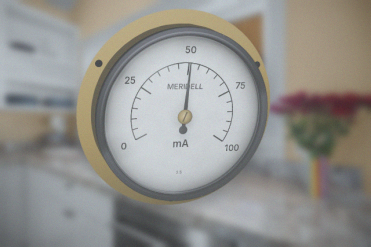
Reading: mA 50
